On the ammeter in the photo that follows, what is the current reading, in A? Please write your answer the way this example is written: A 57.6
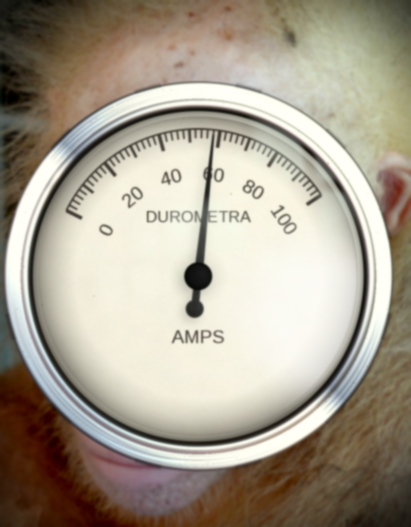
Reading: A 58
